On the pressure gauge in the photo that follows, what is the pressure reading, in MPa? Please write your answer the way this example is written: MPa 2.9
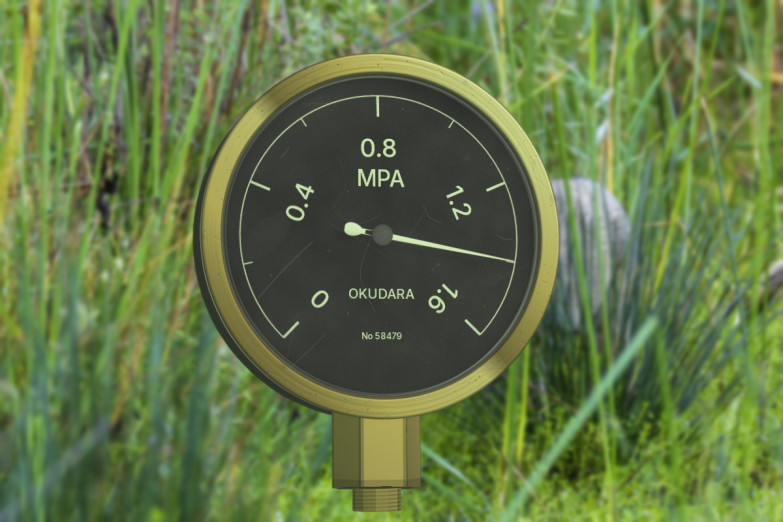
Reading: MPa 1.4
